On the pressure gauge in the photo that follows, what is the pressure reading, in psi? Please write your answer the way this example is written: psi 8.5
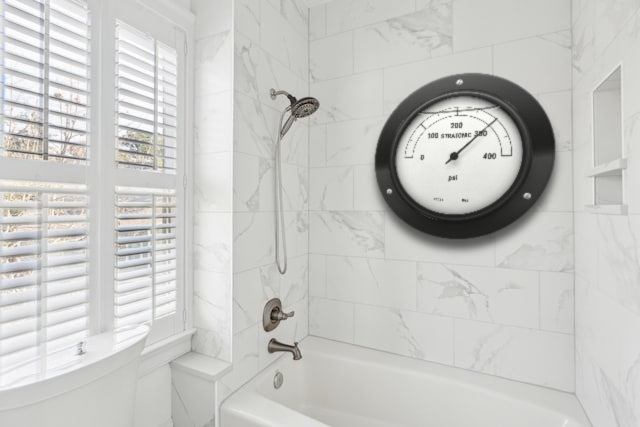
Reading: psi 300
